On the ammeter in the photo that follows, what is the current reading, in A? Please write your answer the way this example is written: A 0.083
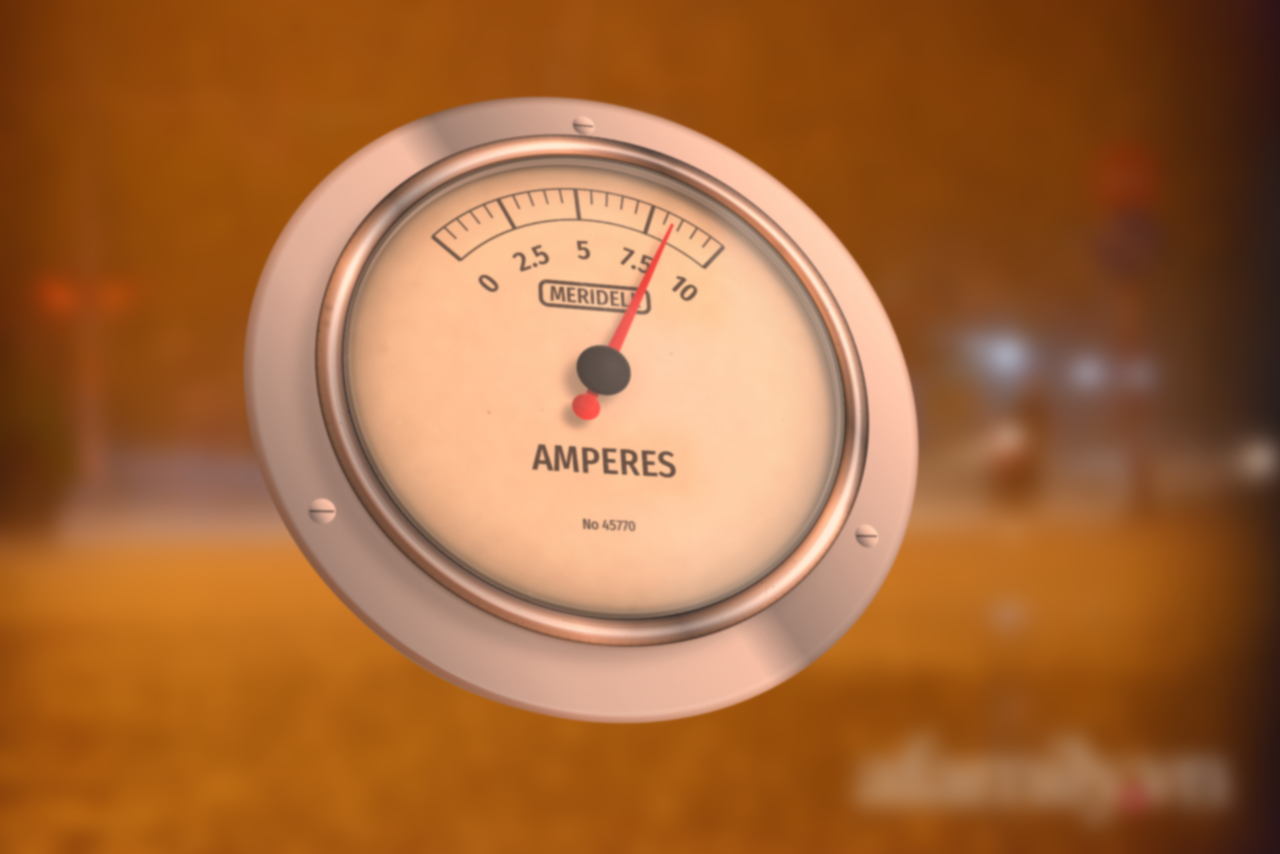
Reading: A 8.25
